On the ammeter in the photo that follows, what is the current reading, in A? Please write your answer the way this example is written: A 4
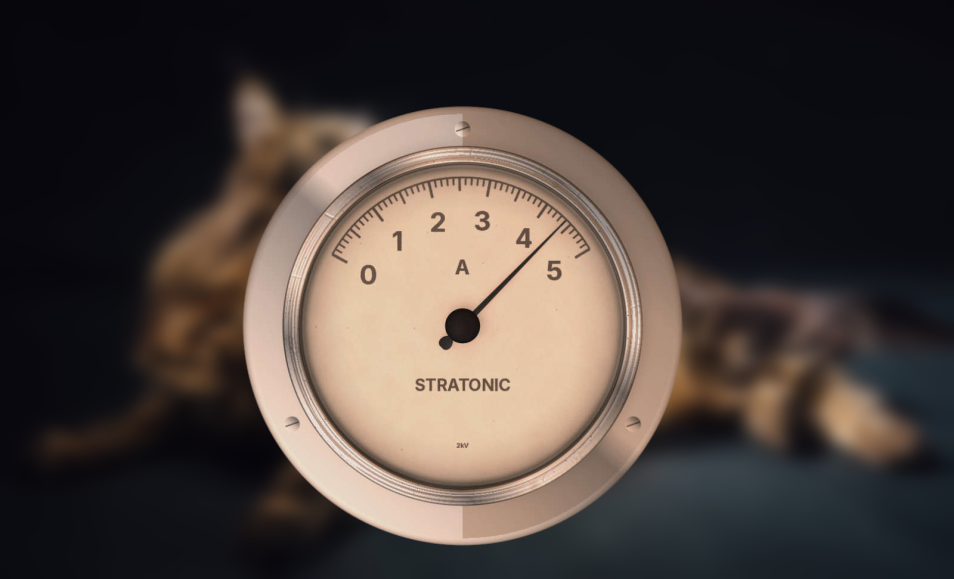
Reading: A 4.4
